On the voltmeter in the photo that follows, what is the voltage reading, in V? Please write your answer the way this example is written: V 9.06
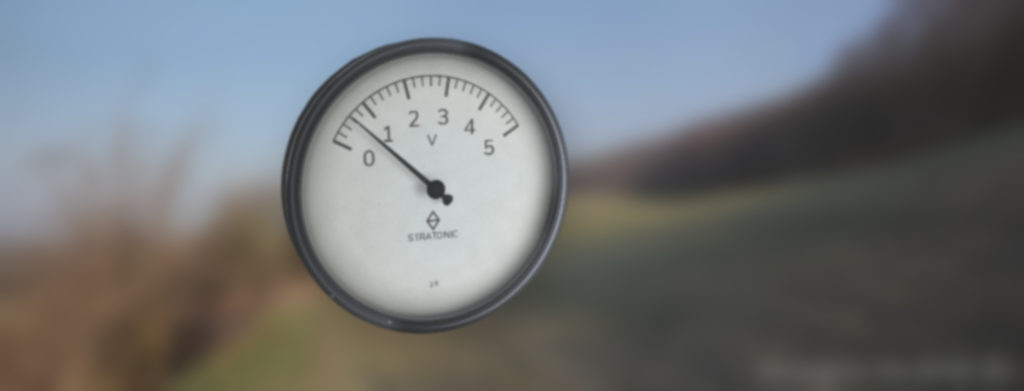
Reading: V 0.6
